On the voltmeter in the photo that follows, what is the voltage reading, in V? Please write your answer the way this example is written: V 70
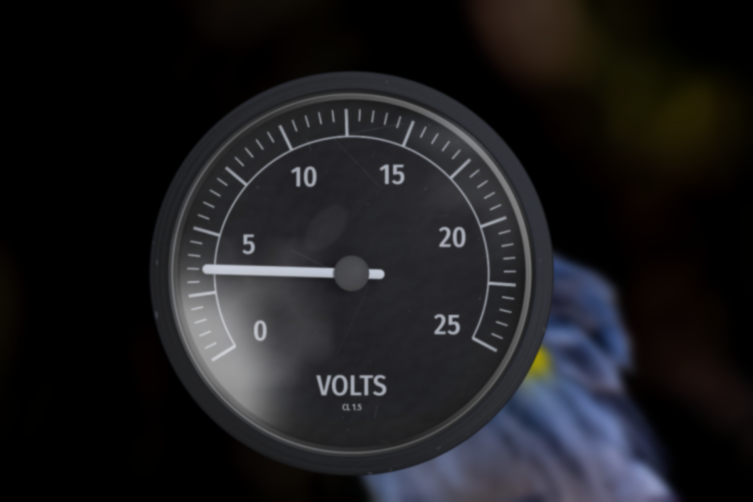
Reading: V 3.5
